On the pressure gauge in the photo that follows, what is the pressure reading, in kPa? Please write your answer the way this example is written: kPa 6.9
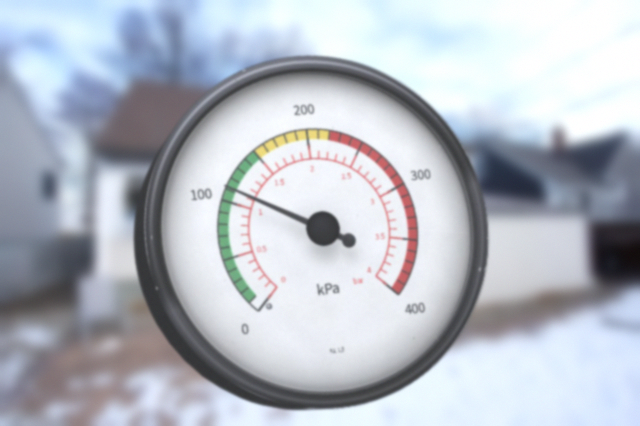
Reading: kPa 110
